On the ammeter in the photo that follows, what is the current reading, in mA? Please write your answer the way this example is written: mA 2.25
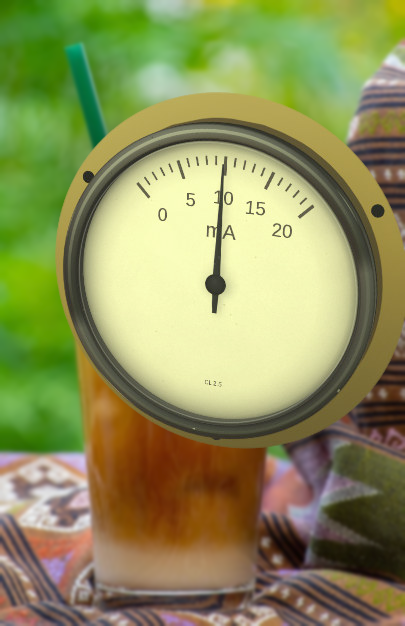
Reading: mA 10
